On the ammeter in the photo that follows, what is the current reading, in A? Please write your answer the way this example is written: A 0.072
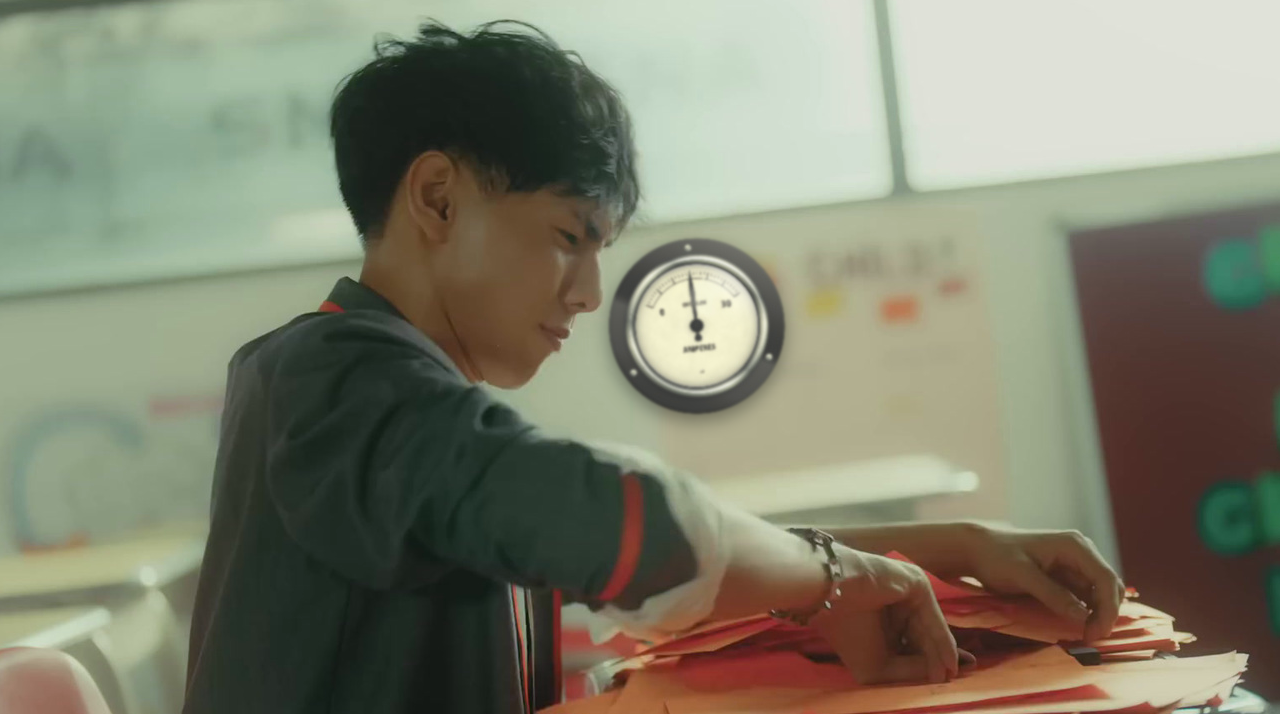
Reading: A 15
